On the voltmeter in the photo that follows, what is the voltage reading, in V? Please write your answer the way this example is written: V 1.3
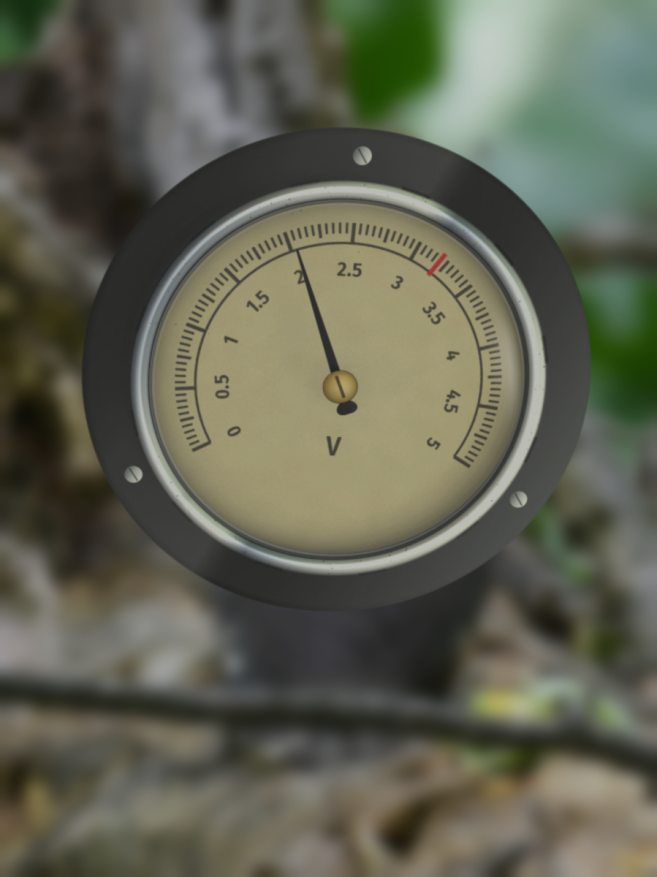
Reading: V 2.05
